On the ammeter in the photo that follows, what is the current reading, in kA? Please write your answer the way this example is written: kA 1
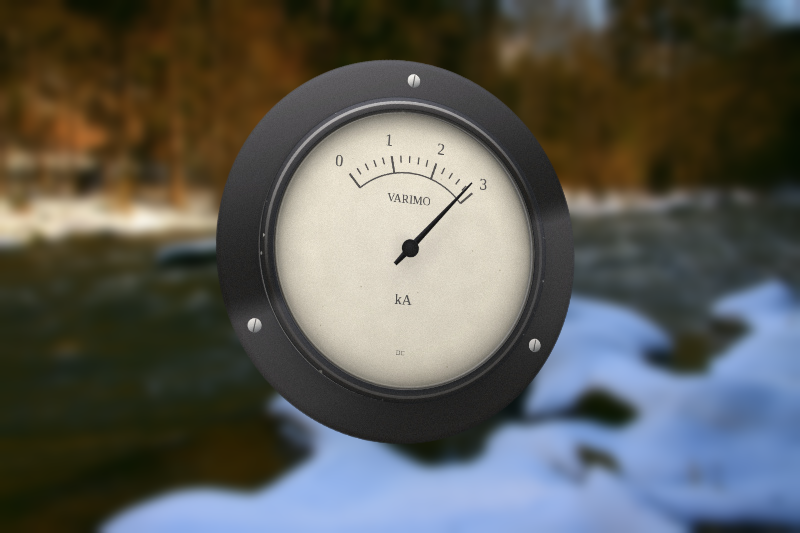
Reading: kA 2.8
